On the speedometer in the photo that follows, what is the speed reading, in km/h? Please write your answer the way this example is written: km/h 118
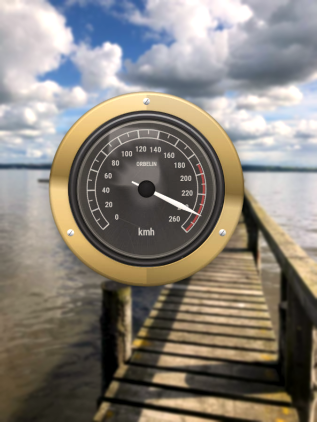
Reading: km/h 240
